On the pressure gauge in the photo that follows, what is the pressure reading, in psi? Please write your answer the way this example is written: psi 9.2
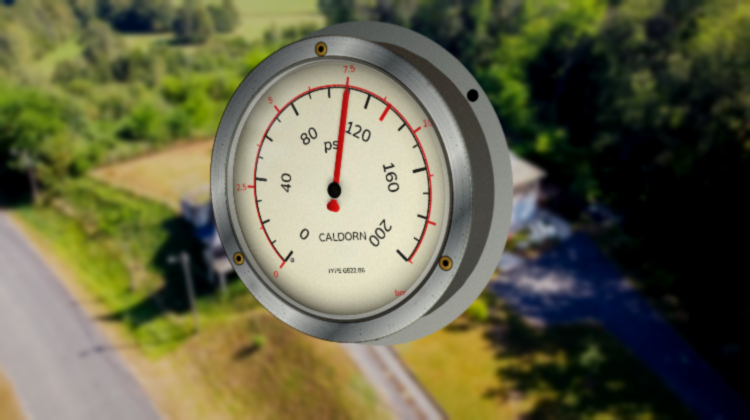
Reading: psi 110
